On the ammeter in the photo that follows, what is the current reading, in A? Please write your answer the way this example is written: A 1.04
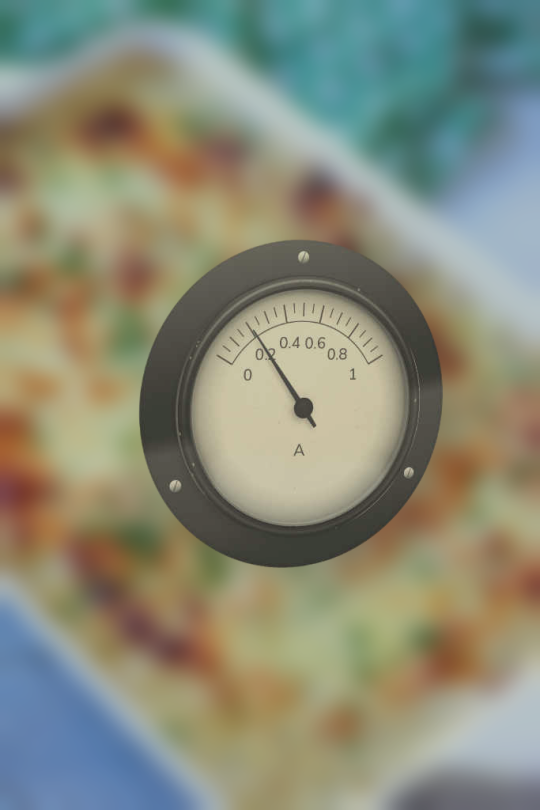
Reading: A 0.2
